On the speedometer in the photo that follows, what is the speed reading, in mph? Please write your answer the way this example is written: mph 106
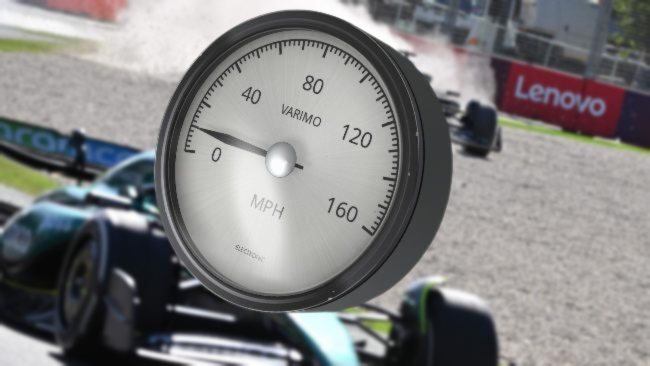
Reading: mph 10
